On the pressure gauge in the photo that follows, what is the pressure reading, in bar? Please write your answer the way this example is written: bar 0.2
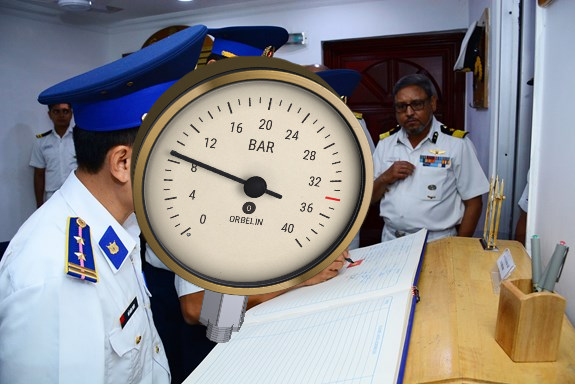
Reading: bar 9
